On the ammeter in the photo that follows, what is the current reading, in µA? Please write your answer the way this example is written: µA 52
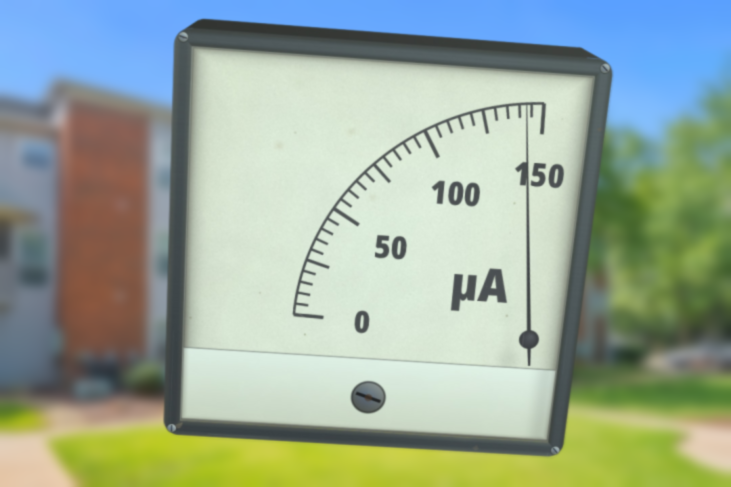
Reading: µA 142.5
